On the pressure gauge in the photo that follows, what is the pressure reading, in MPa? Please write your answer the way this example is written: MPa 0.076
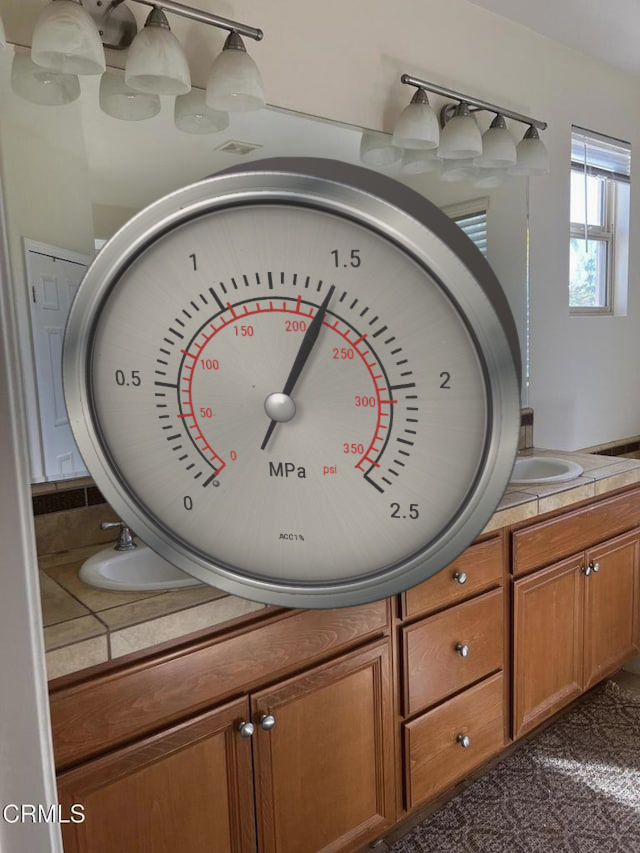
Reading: MPa 1.5
